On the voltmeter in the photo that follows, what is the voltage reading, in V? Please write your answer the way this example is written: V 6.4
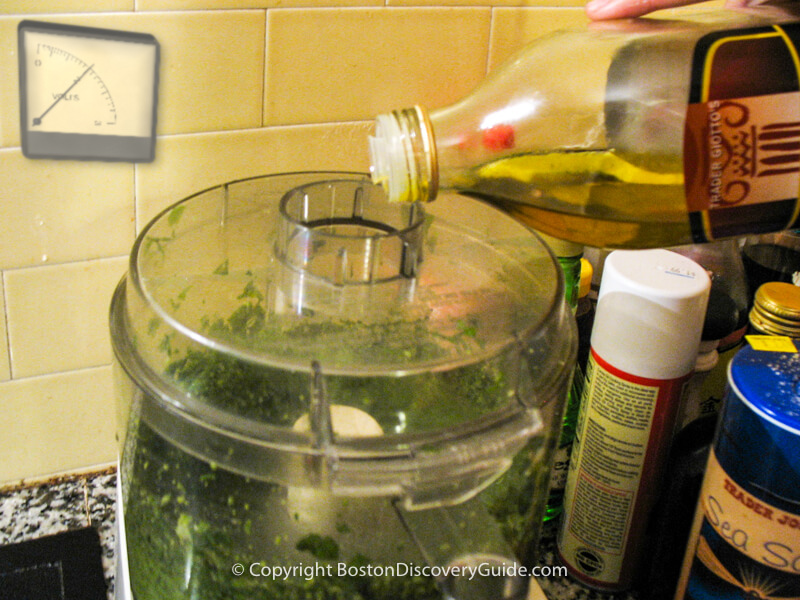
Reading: V 2
